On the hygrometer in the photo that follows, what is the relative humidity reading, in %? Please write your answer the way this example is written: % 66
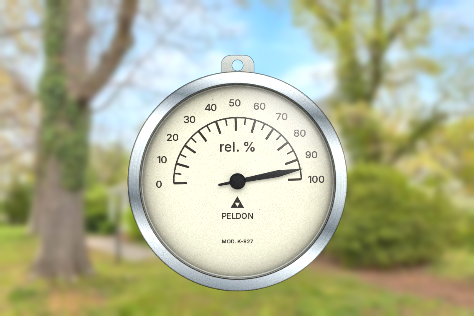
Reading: % 95
